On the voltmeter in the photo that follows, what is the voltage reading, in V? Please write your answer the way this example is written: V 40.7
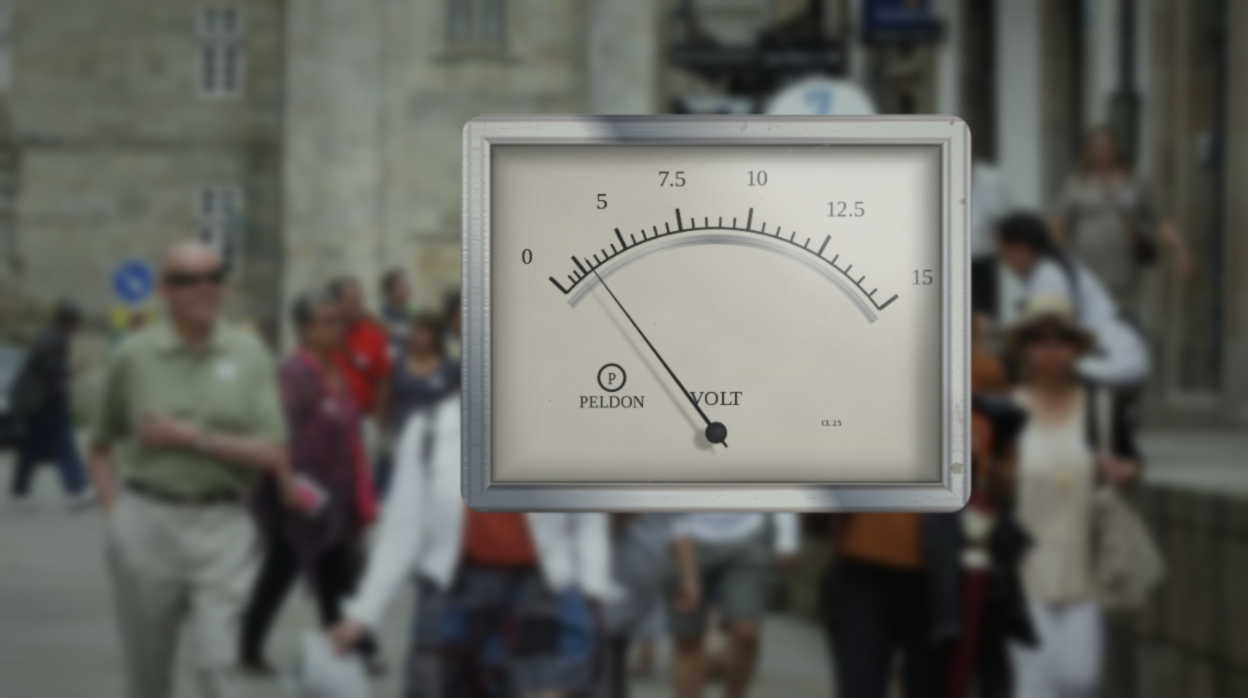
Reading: V 3
